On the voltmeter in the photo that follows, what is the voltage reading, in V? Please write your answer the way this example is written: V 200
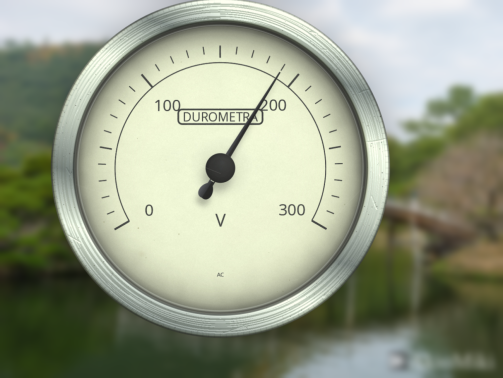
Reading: V 190
